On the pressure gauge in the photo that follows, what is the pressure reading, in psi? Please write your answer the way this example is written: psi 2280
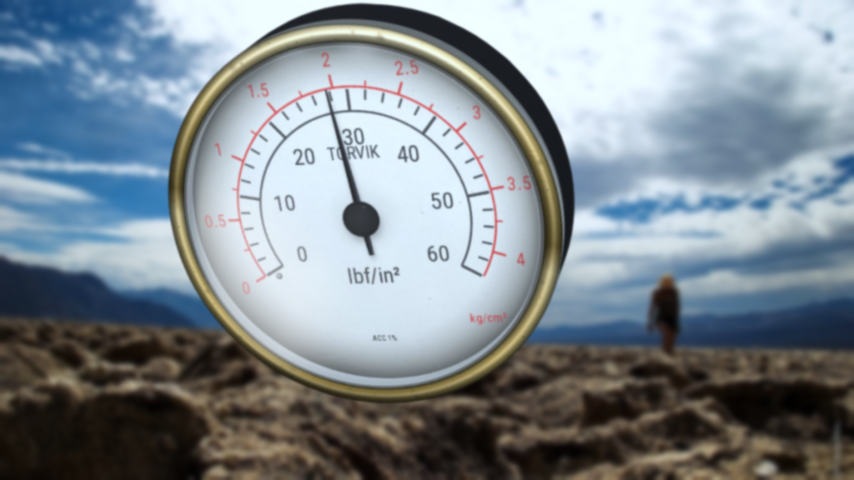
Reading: psi 28
